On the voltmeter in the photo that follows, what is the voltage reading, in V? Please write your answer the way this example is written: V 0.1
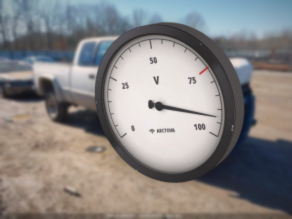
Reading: V 92.5
